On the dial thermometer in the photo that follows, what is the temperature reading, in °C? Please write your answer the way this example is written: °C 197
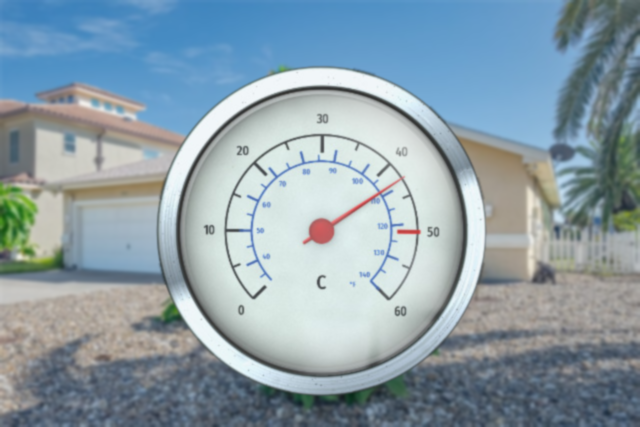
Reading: °C 42.5
